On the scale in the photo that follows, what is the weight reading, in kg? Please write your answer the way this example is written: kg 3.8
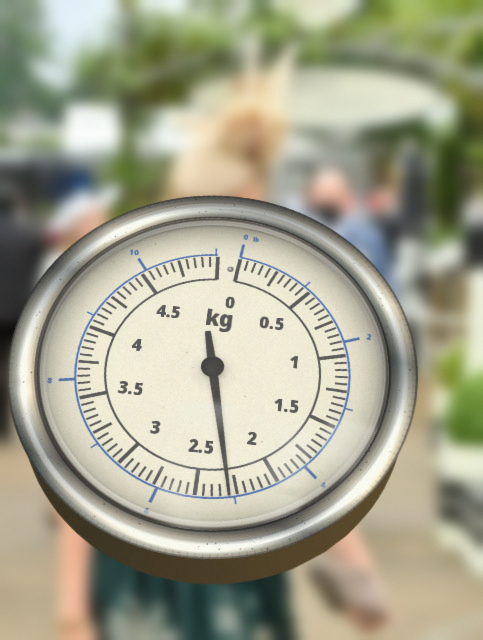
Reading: kg 2.3
